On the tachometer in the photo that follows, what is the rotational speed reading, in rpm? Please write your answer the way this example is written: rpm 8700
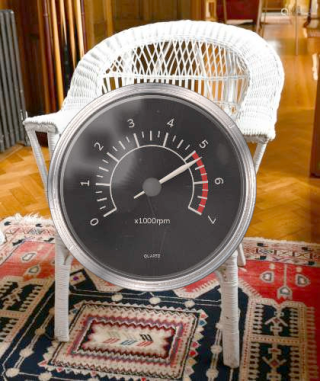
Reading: rpm 5250
